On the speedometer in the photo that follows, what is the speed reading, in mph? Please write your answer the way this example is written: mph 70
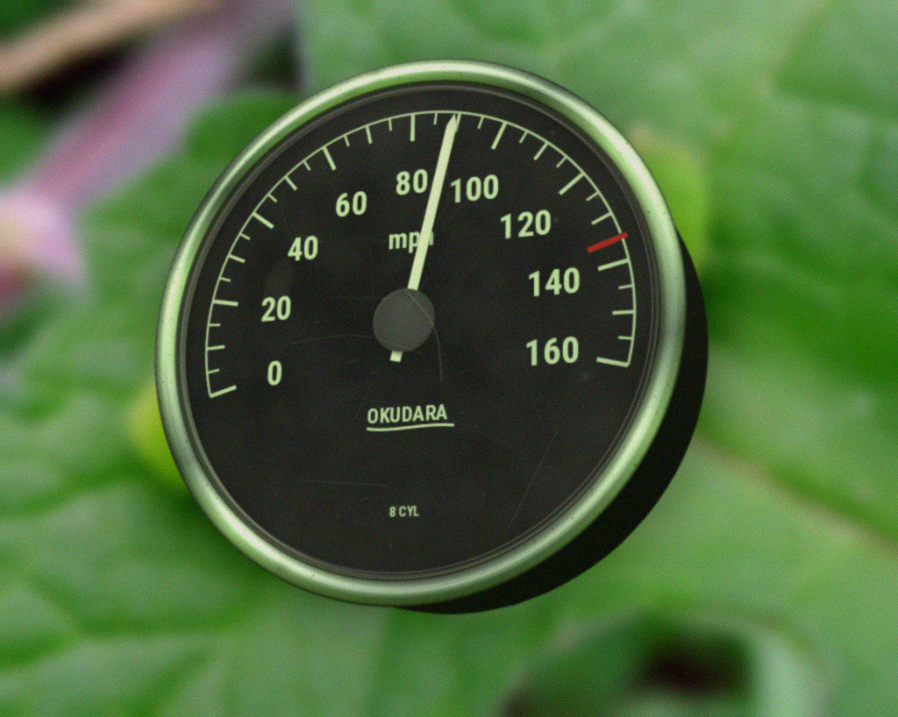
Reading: mph 90
